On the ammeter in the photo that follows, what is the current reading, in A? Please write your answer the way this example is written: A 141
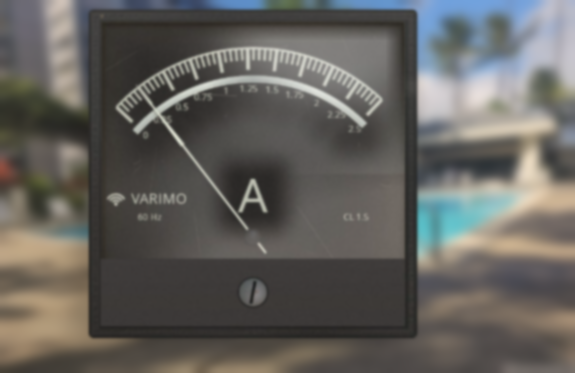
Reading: A 0.25
